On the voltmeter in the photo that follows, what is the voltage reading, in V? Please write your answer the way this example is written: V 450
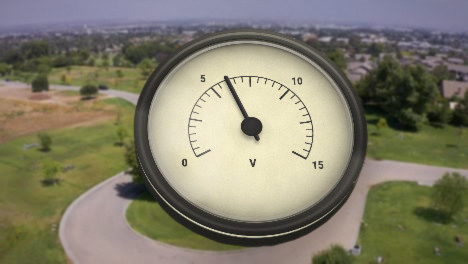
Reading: V 6
